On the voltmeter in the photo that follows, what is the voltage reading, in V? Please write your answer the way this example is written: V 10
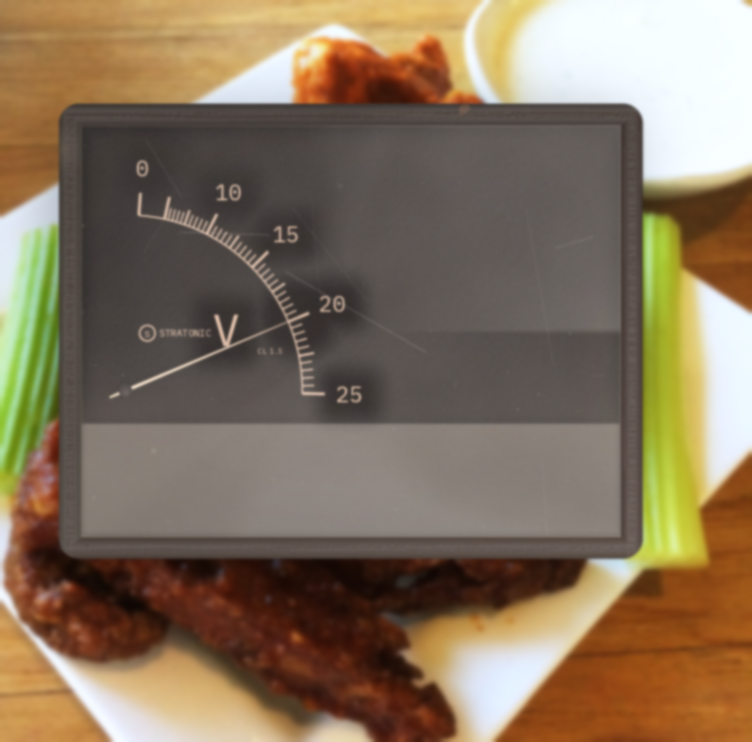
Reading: V 20
